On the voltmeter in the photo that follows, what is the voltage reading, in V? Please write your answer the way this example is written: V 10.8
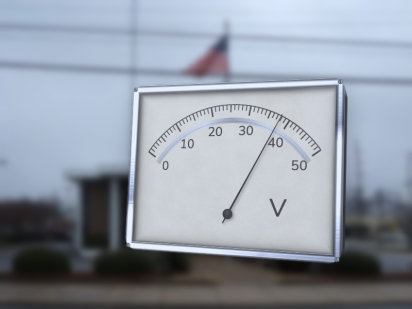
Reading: V 38
